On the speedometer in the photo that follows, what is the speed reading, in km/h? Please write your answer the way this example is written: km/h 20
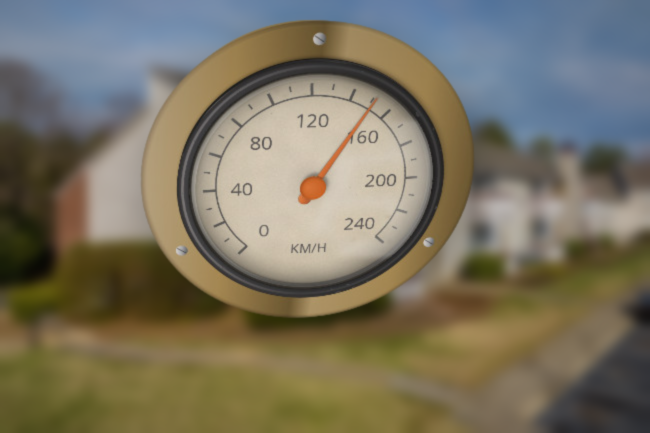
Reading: km/h 150
